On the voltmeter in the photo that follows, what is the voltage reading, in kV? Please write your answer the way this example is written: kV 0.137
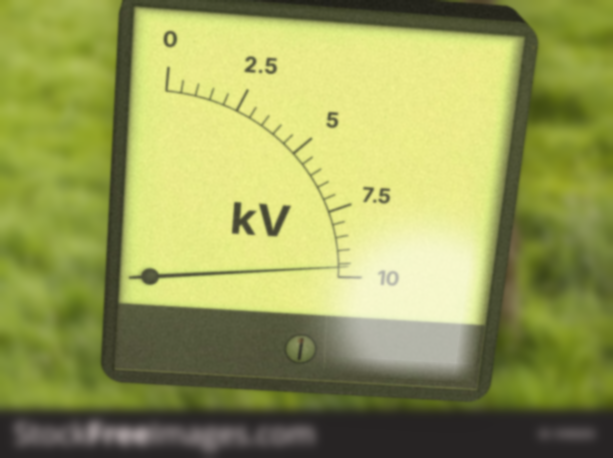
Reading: kV 9.5
